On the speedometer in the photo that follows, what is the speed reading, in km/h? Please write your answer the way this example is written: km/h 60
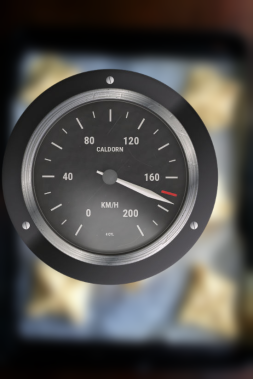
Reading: km/h 175
